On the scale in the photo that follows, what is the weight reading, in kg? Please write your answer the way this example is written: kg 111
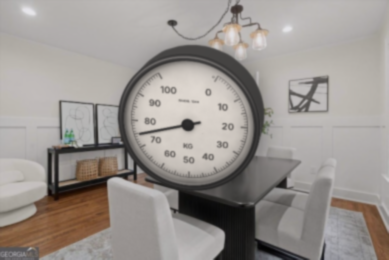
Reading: kg 75
